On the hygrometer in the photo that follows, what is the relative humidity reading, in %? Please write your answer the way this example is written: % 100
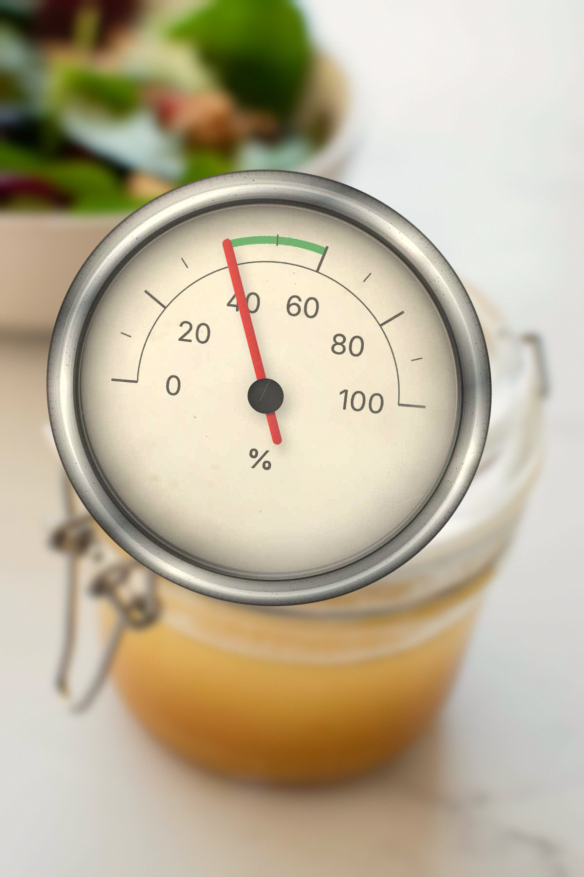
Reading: % 40
